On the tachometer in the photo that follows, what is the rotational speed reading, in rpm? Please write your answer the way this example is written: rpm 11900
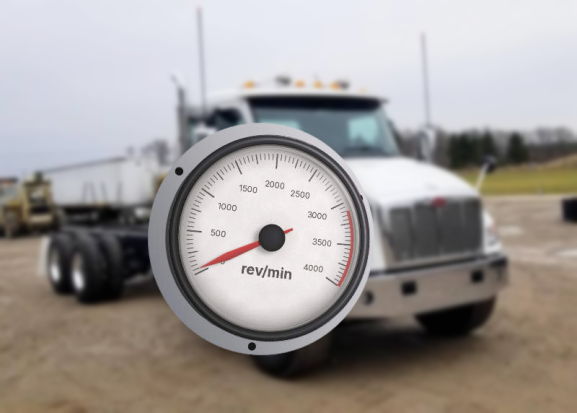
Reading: rpm 50
